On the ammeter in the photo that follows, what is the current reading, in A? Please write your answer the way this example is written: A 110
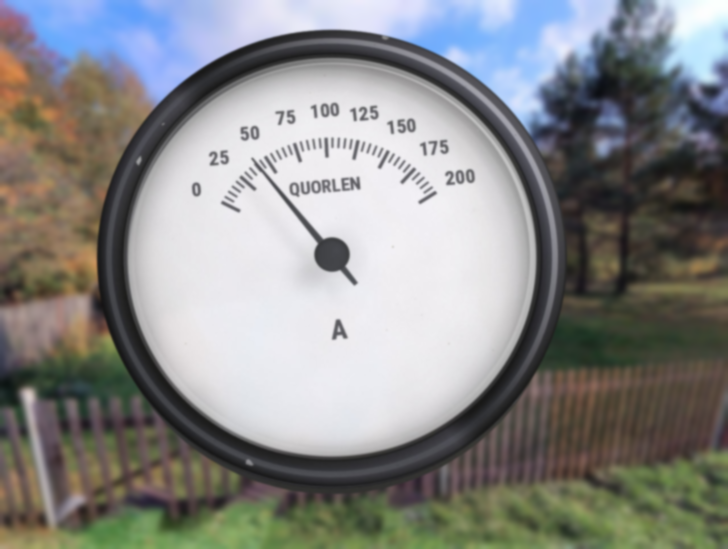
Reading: A 40
